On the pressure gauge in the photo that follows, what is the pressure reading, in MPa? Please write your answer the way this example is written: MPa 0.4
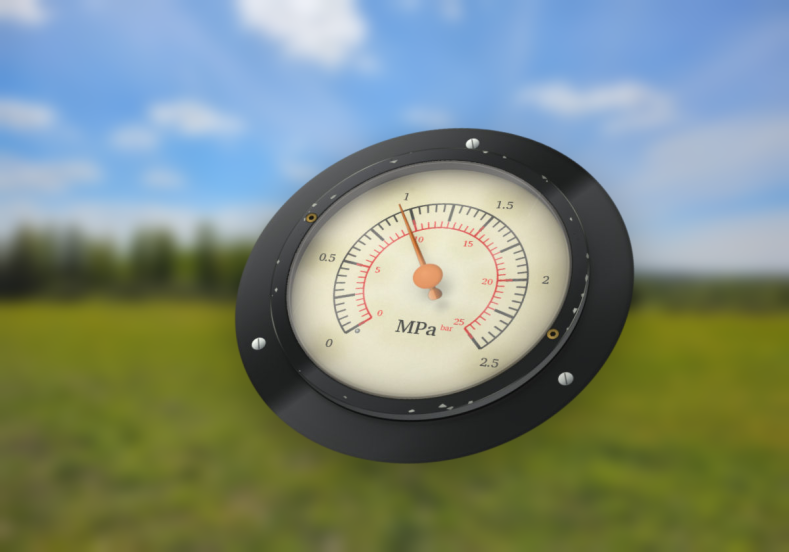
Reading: MPa 0.95
